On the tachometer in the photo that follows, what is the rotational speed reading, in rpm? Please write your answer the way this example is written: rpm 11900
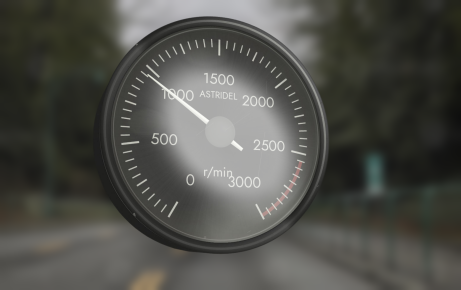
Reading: rpm 950
